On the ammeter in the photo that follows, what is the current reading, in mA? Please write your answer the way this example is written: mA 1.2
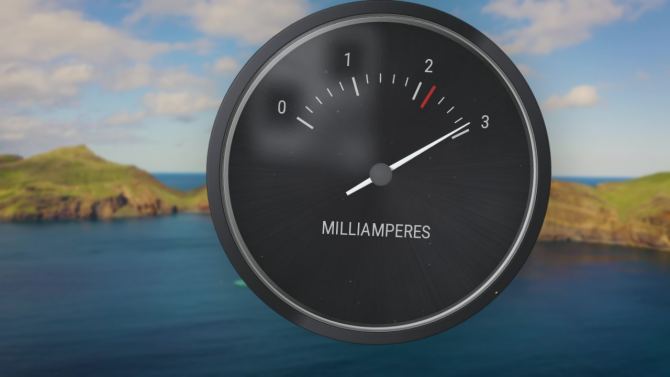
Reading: mA 2.9
